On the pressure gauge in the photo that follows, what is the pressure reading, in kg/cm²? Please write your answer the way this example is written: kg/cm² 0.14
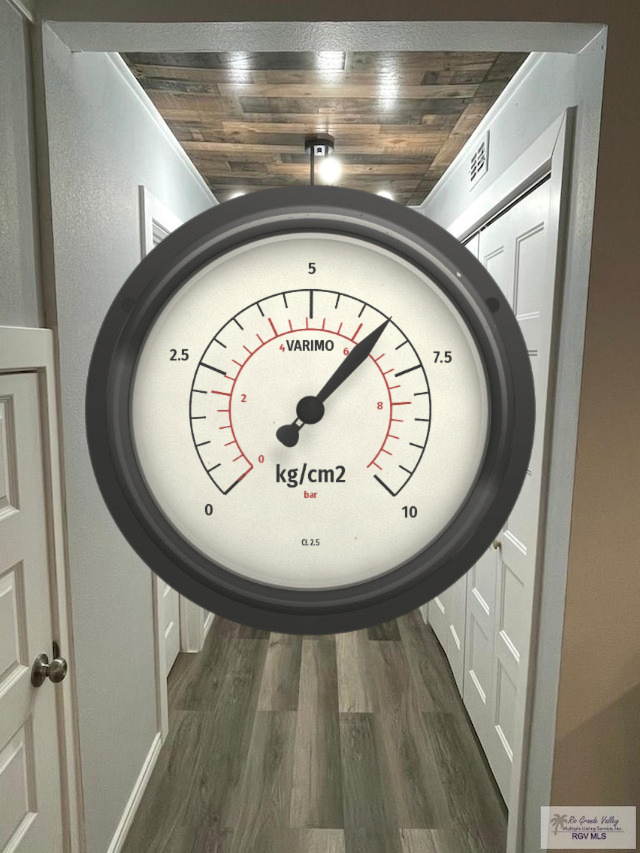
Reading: kg/cm² 6.5
